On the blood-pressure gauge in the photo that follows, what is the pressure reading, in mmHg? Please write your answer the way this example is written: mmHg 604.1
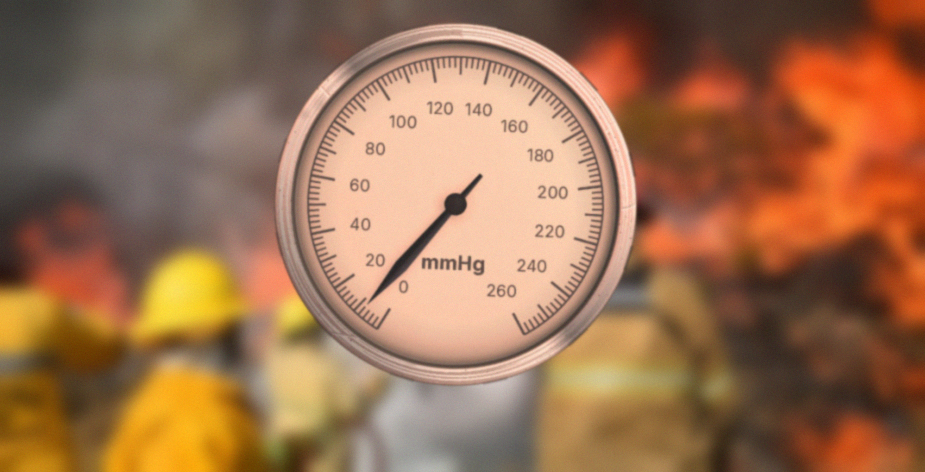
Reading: mmHg 8
